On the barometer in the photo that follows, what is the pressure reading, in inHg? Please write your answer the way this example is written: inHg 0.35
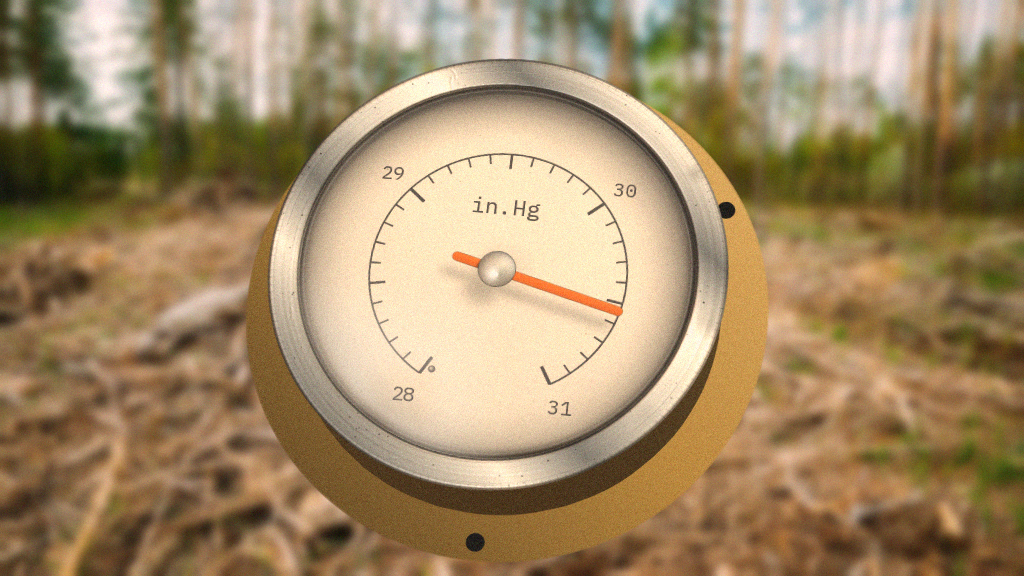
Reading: inHg 30.55
